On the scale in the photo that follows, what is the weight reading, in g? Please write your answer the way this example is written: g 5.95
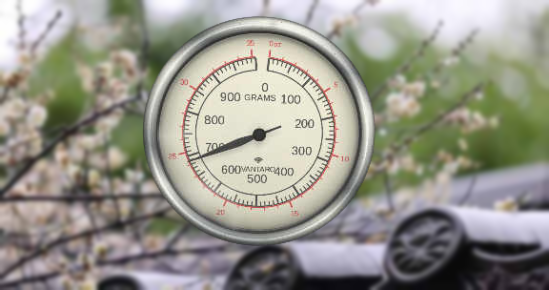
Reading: g 690
